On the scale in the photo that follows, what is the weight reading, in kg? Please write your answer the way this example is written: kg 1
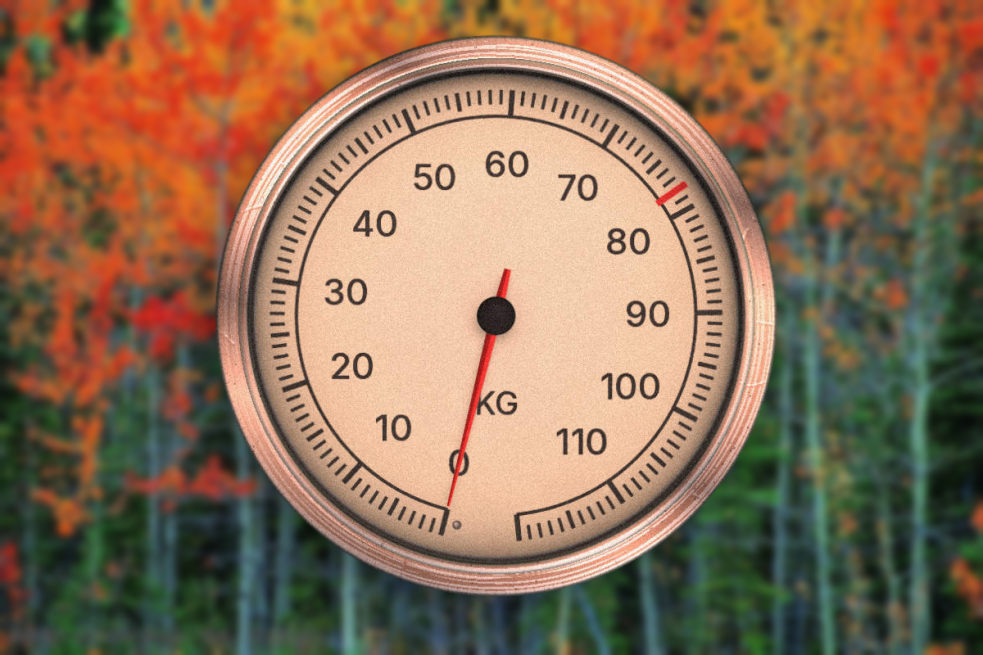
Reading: kg 0
